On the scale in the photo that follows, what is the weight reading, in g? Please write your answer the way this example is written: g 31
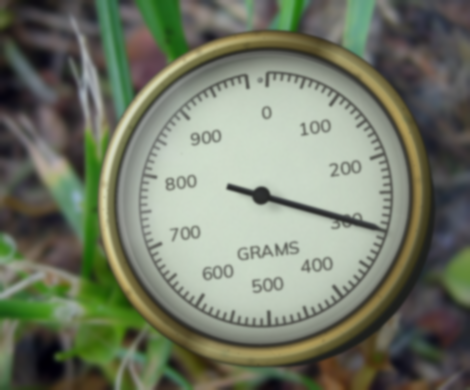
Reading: g 300
